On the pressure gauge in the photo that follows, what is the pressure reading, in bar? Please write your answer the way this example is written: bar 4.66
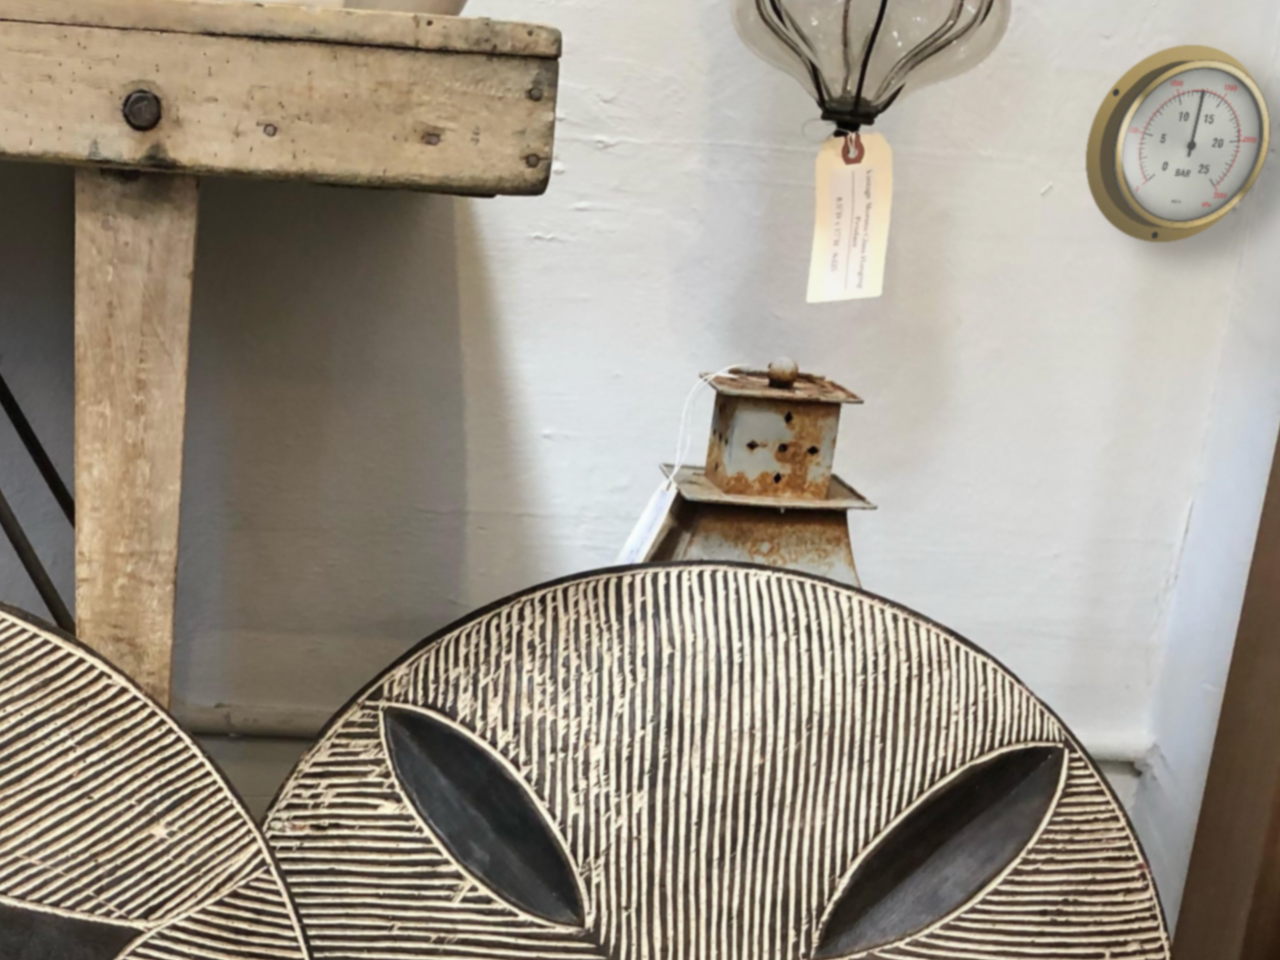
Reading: bar 12.5
